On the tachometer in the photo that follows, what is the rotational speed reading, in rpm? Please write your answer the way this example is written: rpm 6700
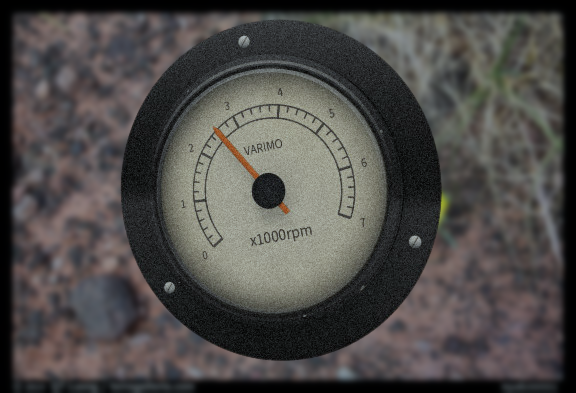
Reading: rpm 2600
